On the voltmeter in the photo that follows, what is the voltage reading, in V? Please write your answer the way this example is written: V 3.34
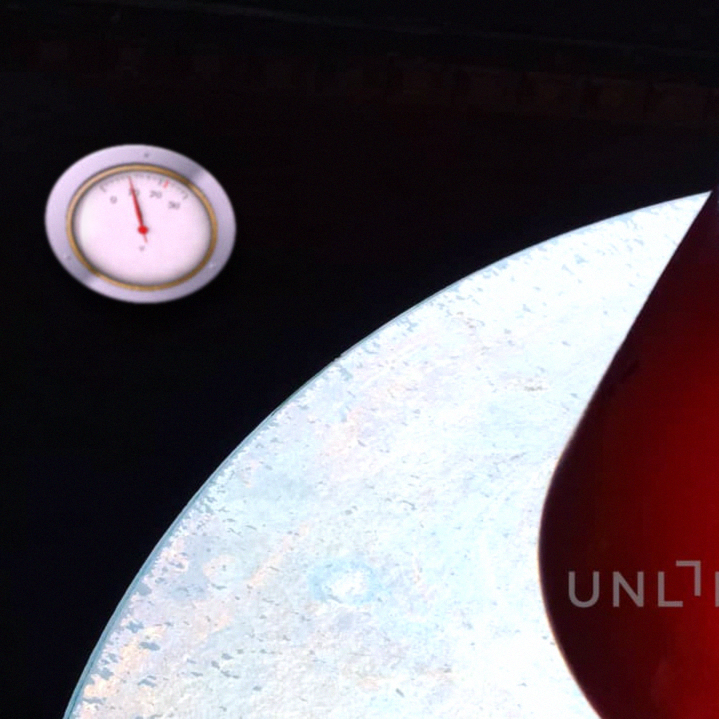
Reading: V 10
